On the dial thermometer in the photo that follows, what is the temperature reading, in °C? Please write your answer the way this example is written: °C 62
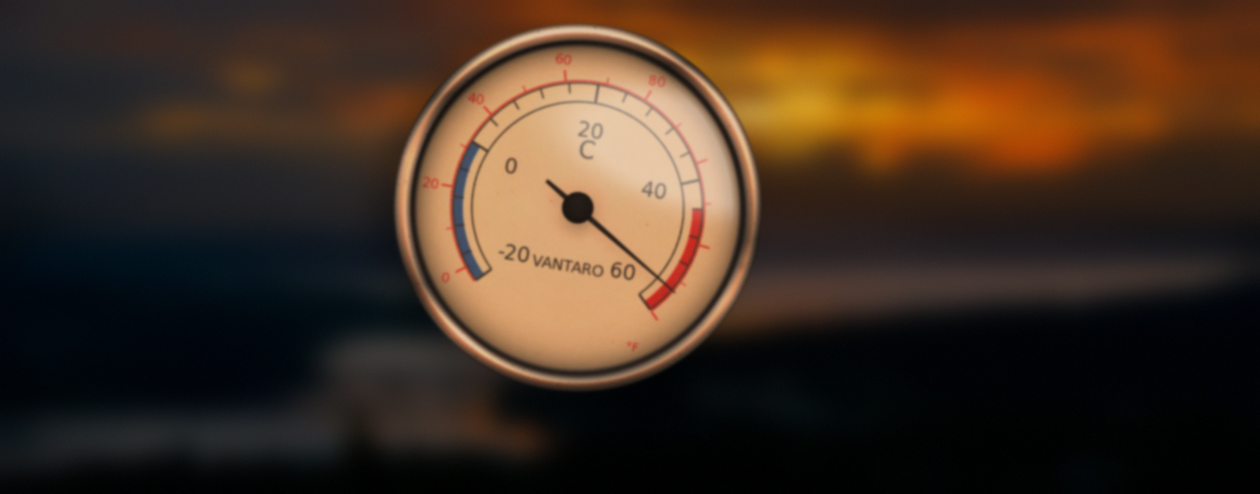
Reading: °C 56
